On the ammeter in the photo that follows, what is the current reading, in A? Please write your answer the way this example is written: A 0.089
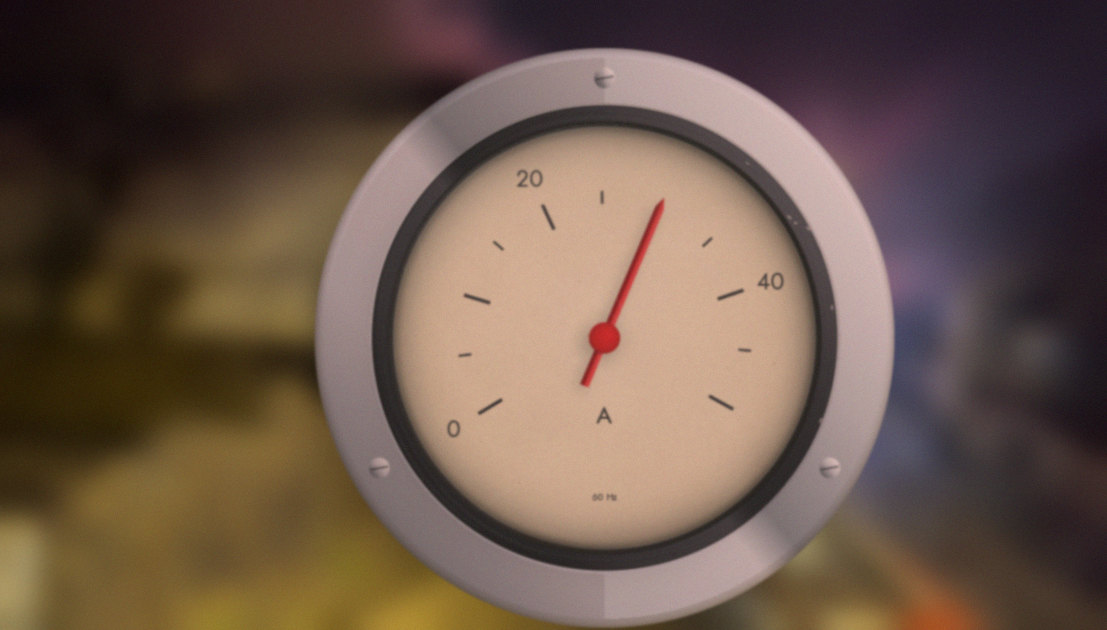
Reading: A 30
